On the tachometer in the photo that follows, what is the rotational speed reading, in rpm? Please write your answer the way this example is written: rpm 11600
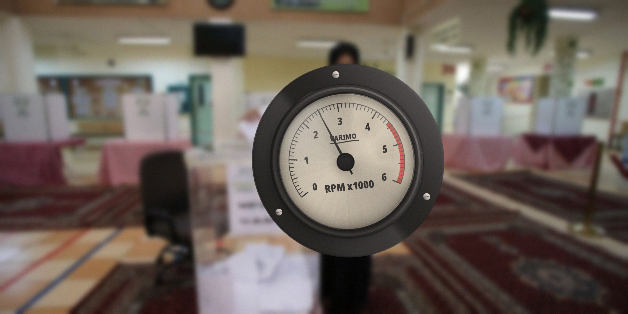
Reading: rpm 2500
